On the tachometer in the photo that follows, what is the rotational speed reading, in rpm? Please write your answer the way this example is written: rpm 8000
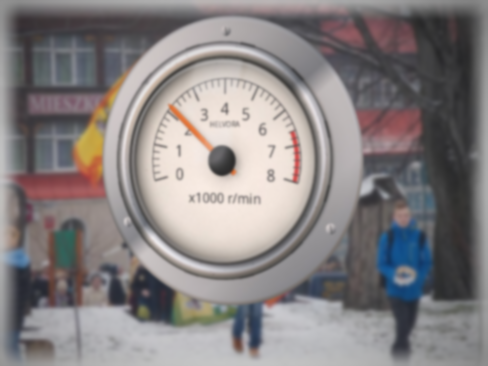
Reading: rpm 2200
